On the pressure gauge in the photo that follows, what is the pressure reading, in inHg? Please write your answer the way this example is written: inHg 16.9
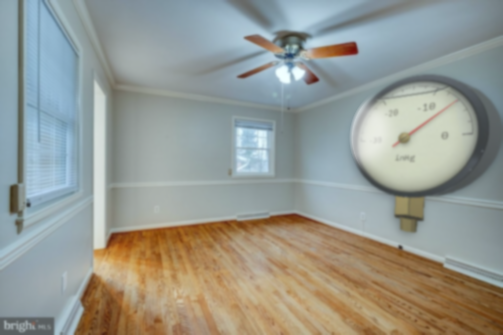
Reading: inHg -6
